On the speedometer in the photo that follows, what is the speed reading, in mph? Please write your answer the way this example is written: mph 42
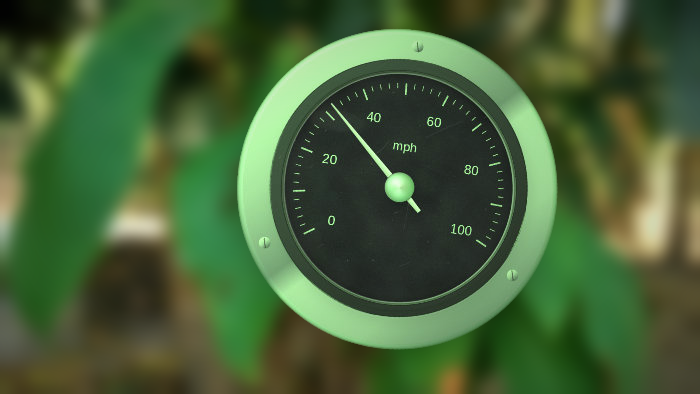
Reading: mph 32
